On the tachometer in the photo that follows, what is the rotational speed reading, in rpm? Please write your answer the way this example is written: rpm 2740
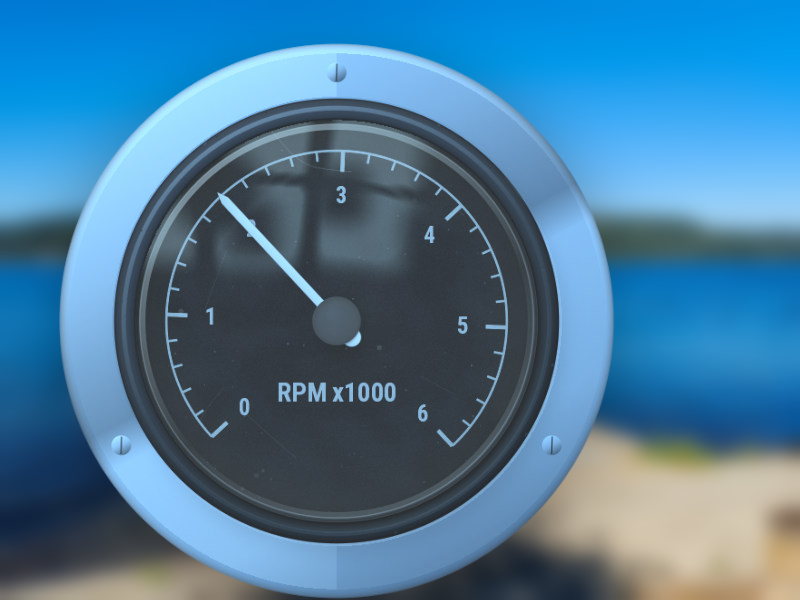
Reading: rpm 2000
